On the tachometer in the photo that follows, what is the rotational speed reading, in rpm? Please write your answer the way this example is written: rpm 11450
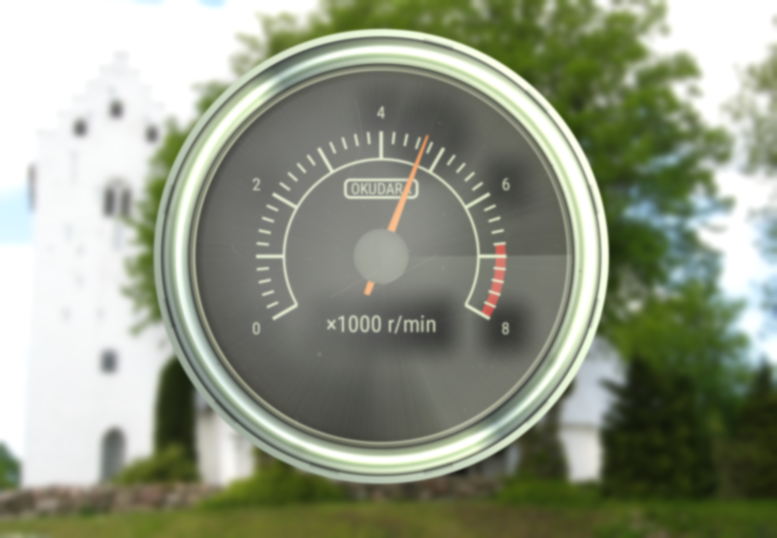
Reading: rpm 4700
